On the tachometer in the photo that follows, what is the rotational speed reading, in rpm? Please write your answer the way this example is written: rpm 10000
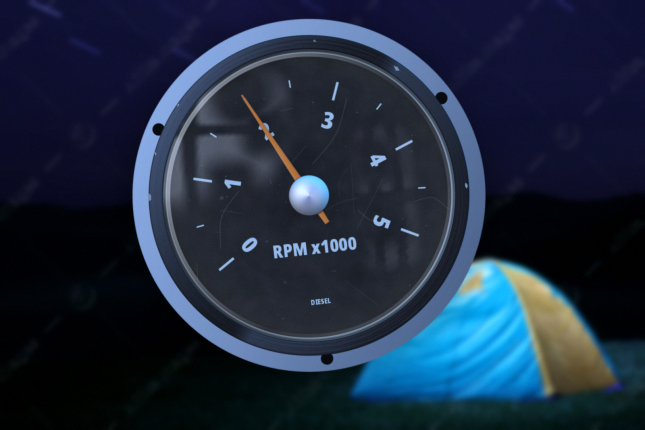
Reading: rpm 2000
